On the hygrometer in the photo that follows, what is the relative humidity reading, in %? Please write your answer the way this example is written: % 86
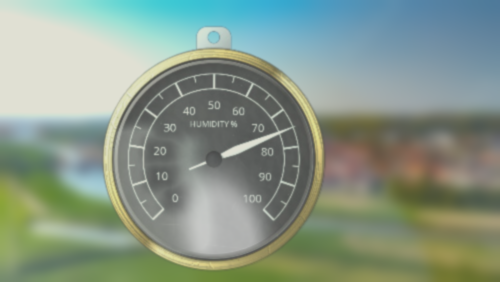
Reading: % 75
